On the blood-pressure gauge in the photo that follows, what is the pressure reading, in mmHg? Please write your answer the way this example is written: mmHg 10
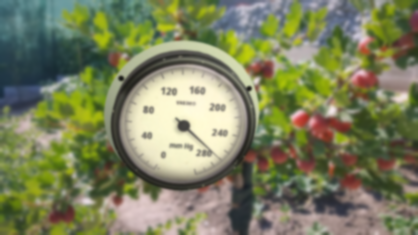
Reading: mmHg 270
